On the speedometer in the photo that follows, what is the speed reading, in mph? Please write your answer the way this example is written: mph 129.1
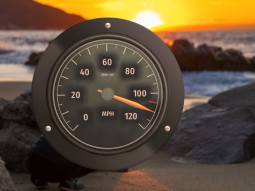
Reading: mph 110
